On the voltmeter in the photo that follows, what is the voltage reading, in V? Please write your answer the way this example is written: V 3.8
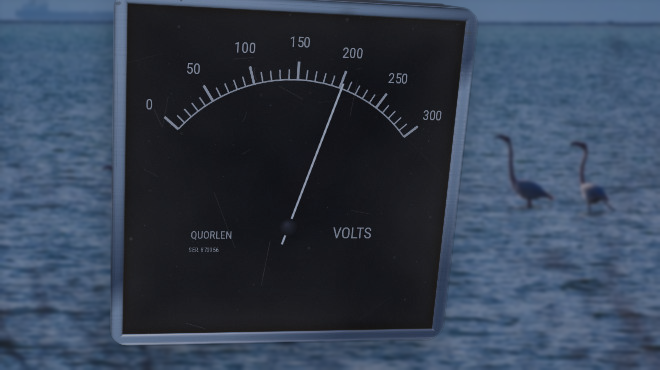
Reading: V 200
